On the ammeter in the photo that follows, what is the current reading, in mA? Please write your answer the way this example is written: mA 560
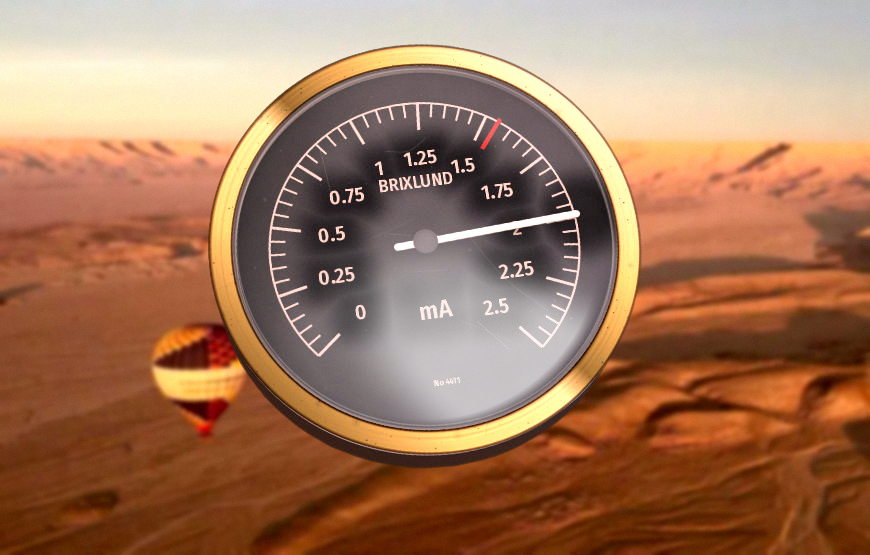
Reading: mA 2
